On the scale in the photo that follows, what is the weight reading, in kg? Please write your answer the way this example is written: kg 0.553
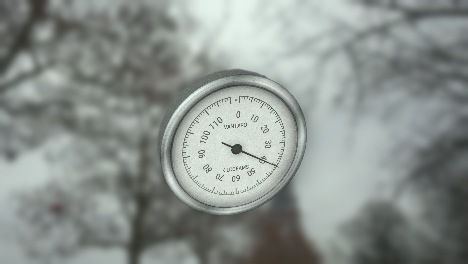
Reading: kg 40
